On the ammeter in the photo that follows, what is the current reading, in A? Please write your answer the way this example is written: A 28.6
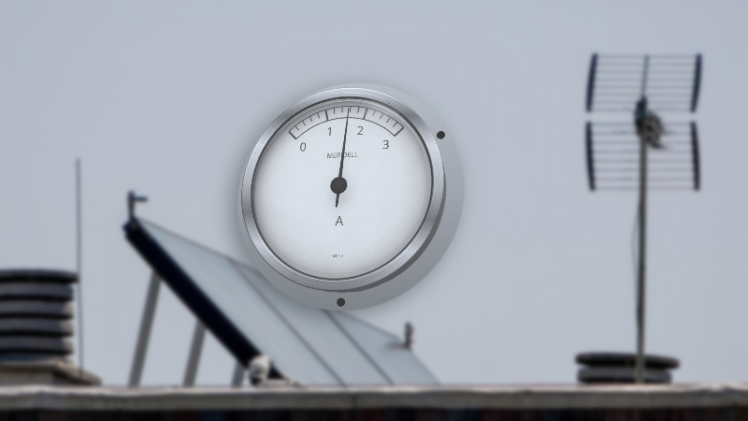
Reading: A 1.6
